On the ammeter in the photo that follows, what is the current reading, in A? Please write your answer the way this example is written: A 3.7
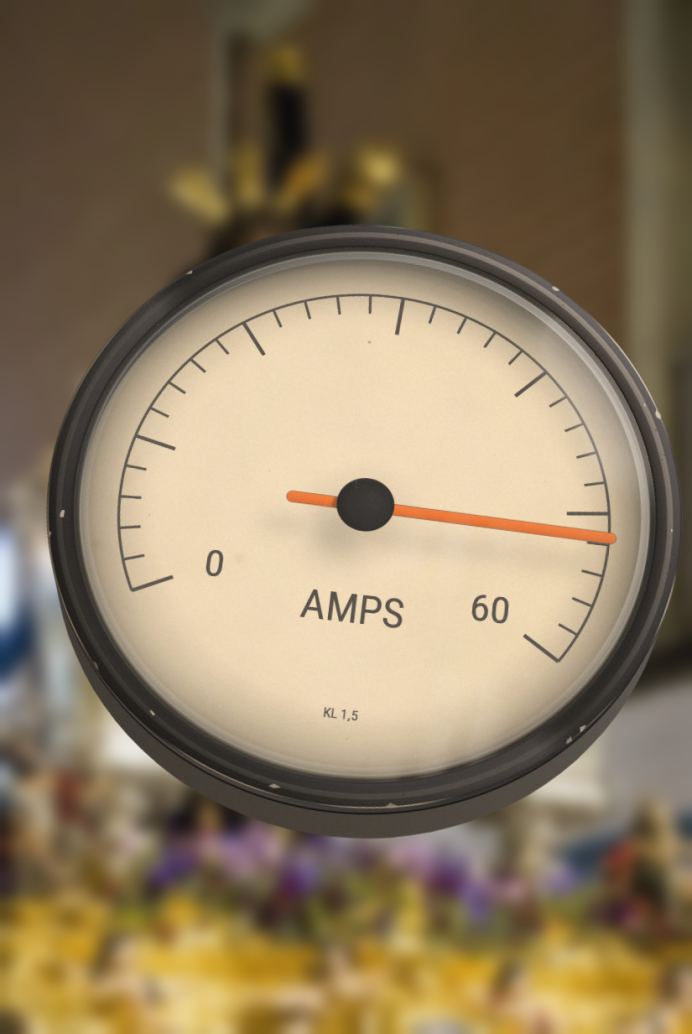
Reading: A 52
